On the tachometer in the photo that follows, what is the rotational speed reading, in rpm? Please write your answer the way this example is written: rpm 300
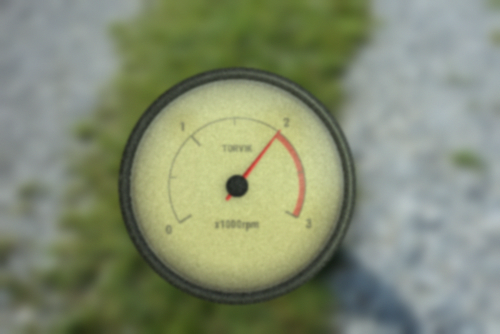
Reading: rpm 2000
